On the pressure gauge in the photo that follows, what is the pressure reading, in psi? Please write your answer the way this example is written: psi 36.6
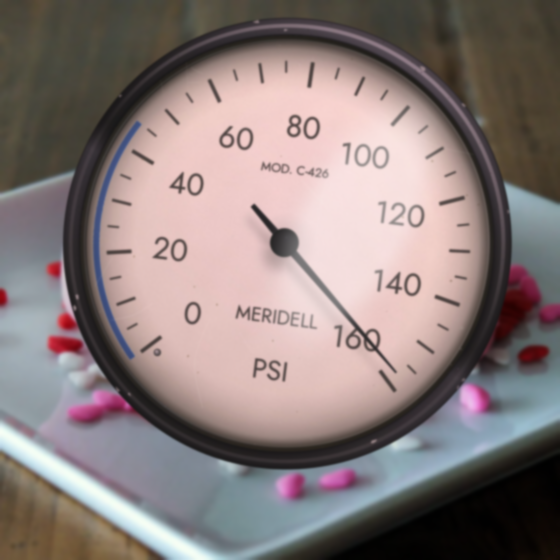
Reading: psi 157.5
